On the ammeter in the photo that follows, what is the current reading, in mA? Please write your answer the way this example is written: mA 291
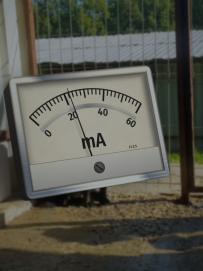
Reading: mA 22
